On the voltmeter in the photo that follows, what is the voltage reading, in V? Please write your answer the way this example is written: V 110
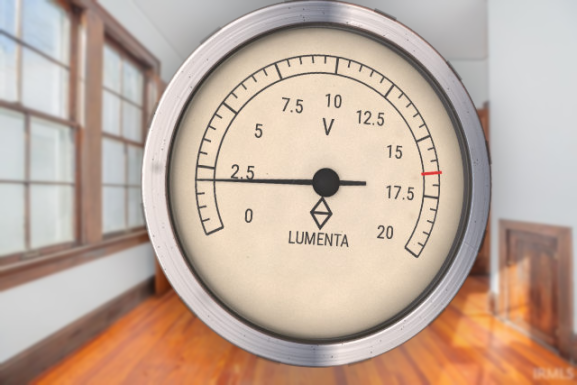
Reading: V 2
